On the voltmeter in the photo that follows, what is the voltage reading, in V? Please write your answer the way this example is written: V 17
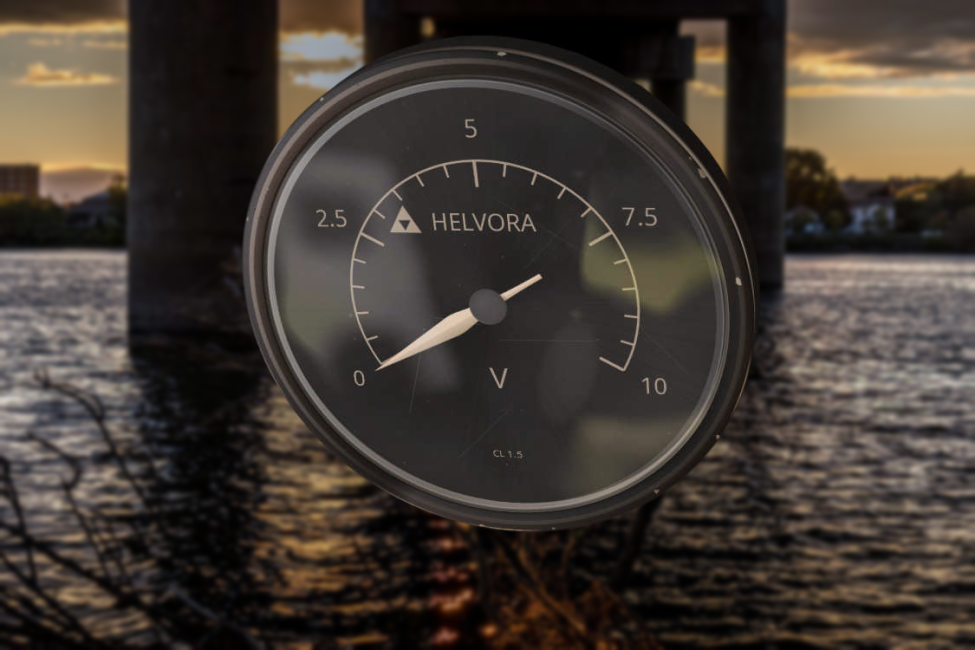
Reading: V 0
